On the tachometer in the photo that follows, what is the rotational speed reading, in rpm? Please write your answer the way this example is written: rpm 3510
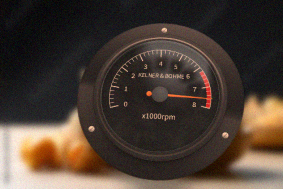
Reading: rpm 7600
